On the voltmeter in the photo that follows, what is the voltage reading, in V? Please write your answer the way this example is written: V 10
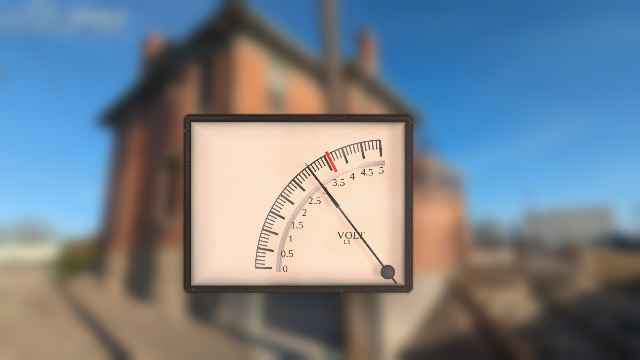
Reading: V 3
